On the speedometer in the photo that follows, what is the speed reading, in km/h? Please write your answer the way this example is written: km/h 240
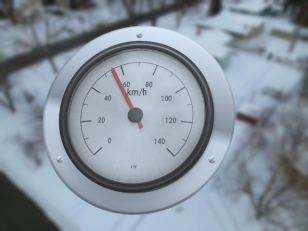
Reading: km/h 55
